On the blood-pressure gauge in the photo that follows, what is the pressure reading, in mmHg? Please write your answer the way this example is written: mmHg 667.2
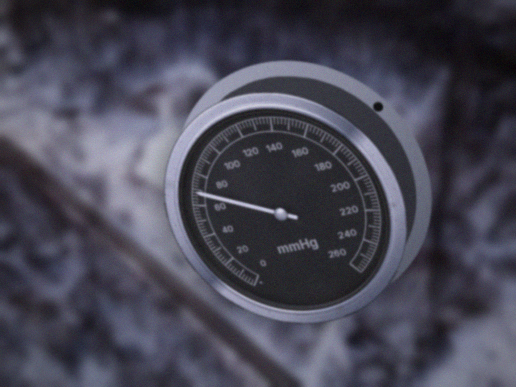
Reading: mmHg 70
